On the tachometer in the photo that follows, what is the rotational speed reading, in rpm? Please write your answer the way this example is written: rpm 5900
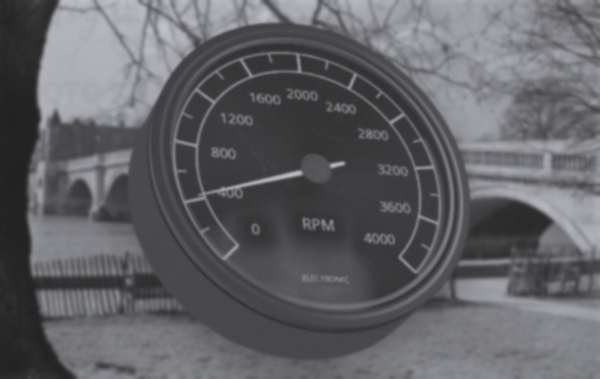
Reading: rpm 400
